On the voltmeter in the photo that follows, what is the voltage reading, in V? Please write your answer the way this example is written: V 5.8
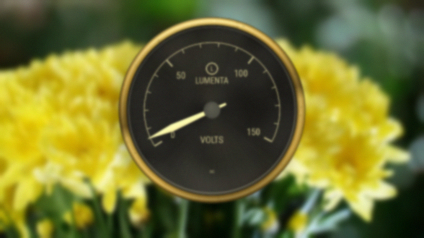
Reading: V 5
